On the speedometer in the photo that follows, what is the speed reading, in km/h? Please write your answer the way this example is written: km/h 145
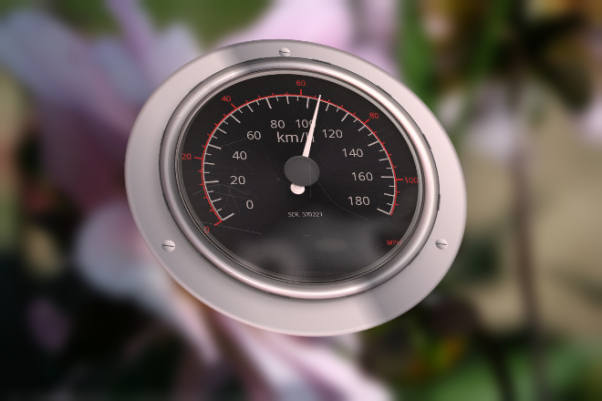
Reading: km/h 105
